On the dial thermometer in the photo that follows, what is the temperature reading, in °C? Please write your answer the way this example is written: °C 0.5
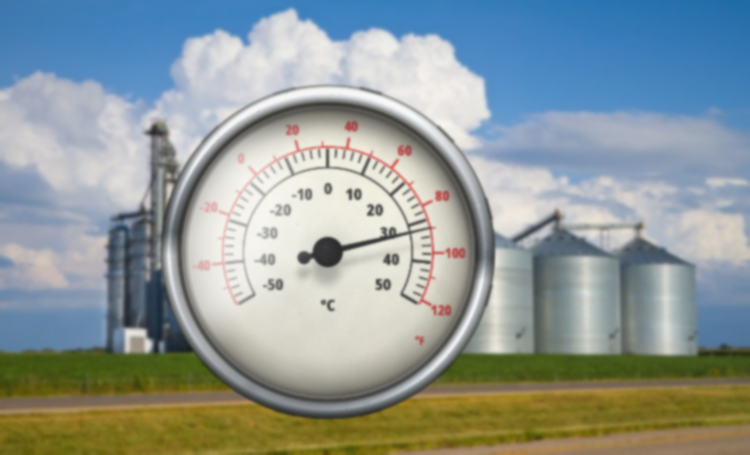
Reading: °C 32
